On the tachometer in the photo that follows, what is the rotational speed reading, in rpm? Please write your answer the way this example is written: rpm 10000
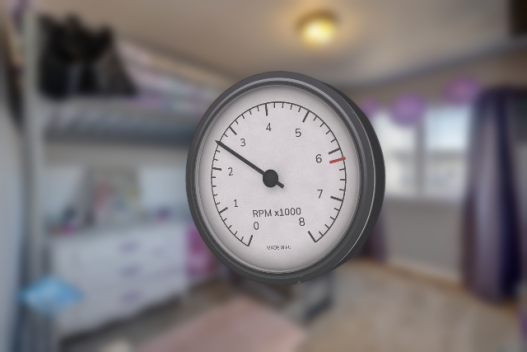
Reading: rpm 2600
